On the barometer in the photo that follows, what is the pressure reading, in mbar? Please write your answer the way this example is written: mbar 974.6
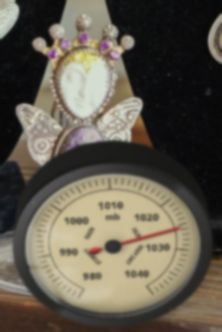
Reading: mbar 1025
